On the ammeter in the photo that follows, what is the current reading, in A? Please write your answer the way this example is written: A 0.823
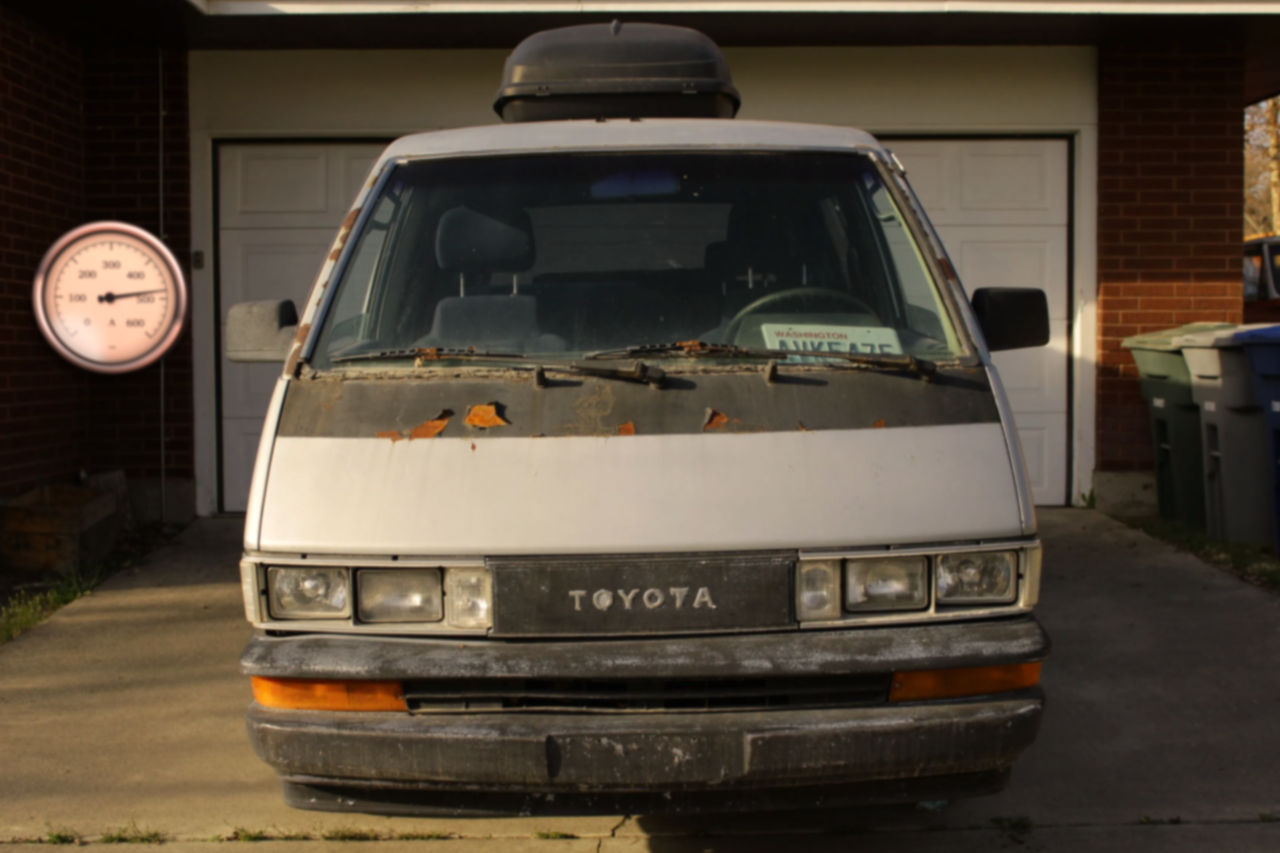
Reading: A 480
